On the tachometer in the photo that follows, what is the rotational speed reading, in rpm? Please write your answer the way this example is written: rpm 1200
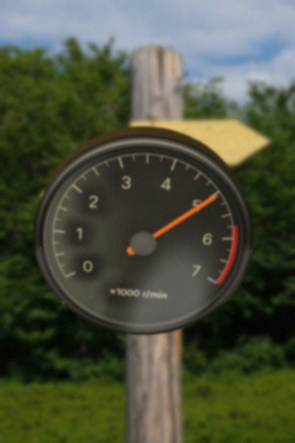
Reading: rpm 5000
